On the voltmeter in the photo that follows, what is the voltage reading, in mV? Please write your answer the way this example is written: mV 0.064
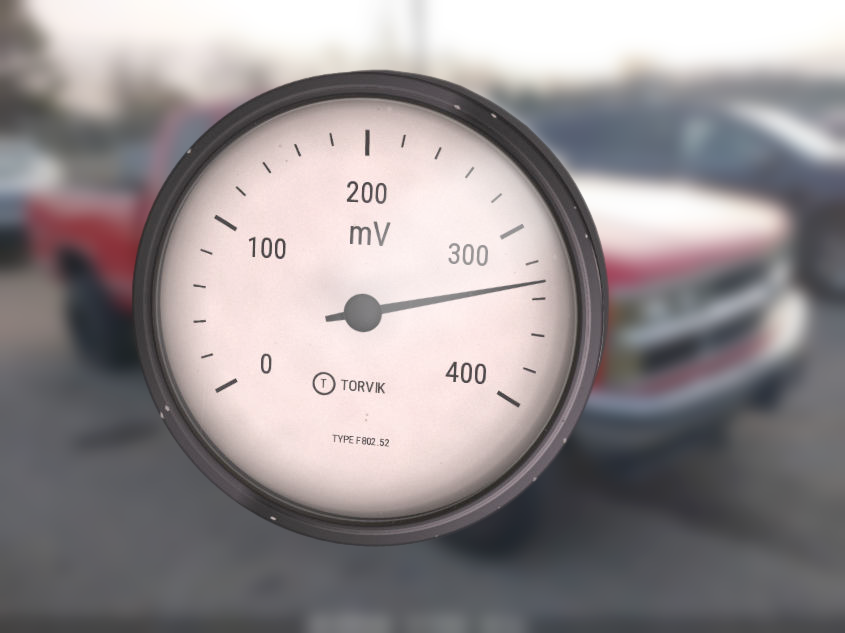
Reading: mV 330
